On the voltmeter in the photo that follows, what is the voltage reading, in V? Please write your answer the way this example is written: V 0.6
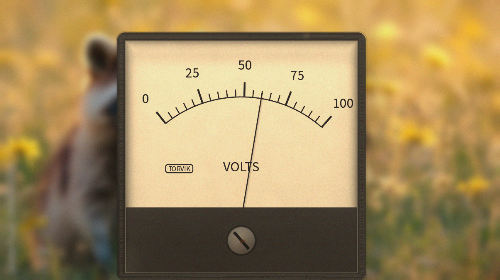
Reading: V 60
